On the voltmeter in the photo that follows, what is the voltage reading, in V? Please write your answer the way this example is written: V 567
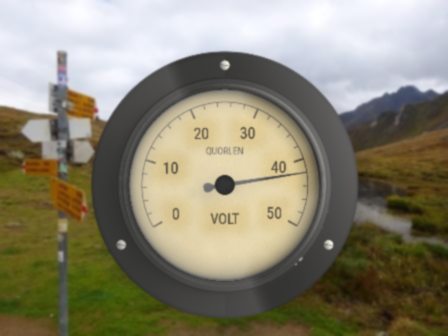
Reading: V 42
